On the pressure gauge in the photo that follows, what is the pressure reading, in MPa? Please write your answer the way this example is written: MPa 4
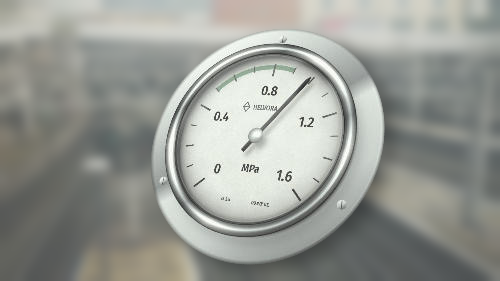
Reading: MPa 1
